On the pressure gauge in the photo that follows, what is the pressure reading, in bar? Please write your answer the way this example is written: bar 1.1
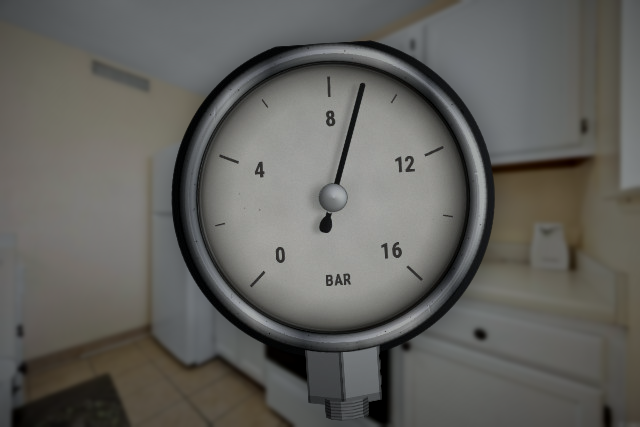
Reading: bar 9
